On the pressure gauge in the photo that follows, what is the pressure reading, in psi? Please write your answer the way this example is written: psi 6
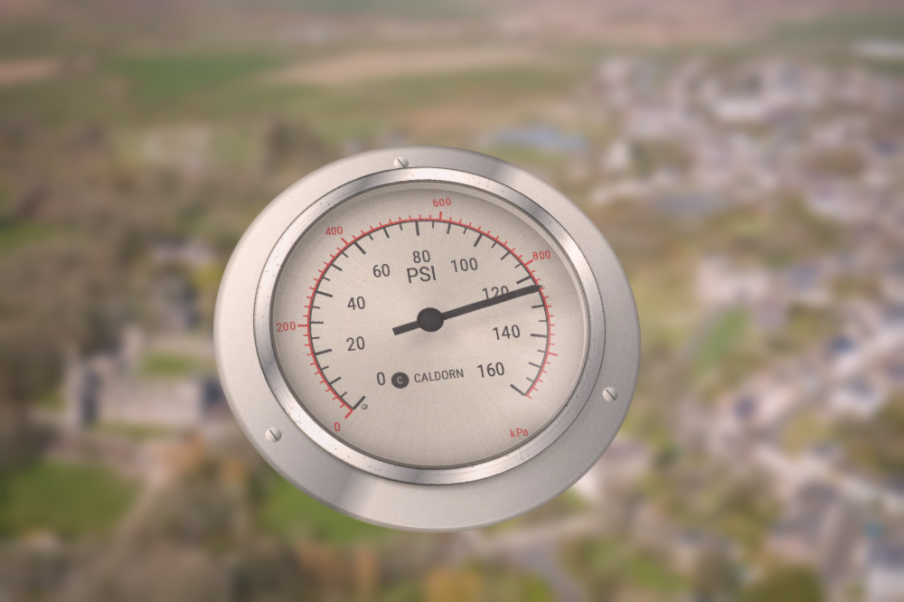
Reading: psi 125
